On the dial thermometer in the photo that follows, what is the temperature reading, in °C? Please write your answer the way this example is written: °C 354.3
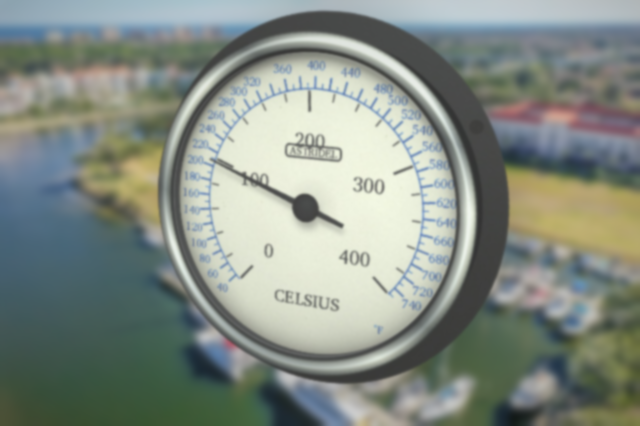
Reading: °C 100
